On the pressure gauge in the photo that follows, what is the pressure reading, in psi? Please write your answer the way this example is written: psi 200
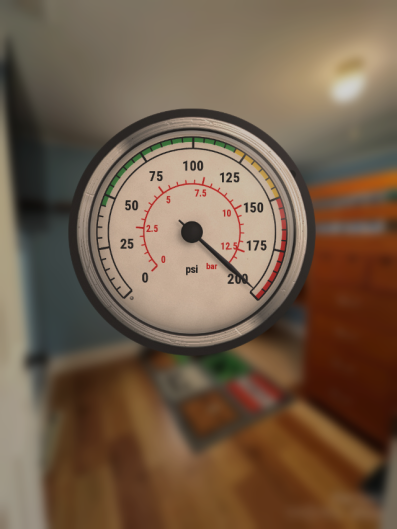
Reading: psi 197.5
